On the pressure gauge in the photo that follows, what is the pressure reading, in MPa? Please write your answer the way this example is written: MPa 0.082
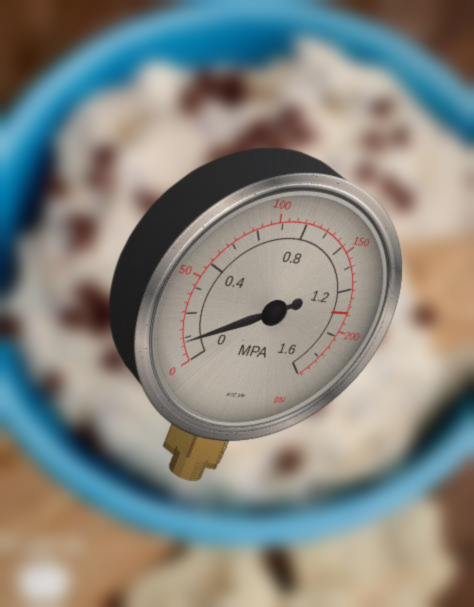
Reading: MPa 0.1
